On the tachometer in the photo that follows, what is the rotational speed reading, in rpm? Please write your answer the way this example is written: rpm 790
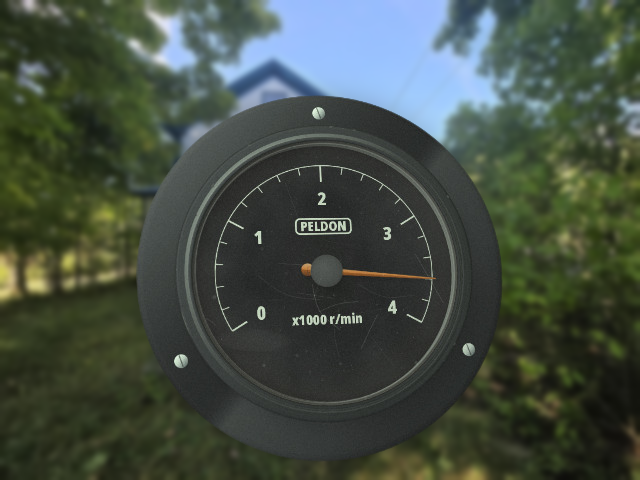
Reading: rpm 3600
